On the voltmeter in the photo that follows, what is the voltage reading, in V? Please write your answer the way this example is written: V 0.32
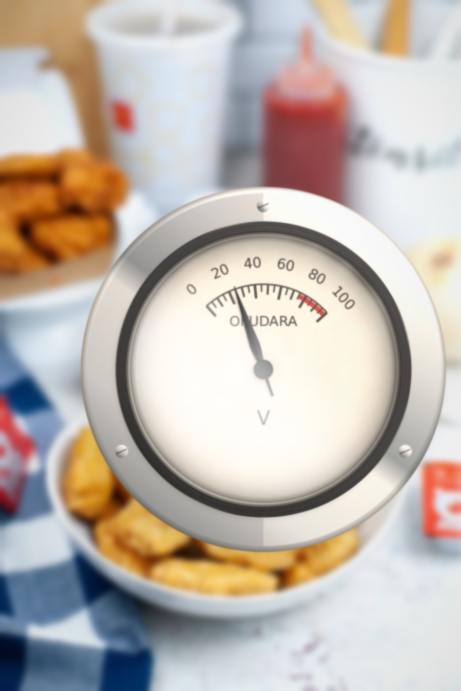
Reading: V 25
